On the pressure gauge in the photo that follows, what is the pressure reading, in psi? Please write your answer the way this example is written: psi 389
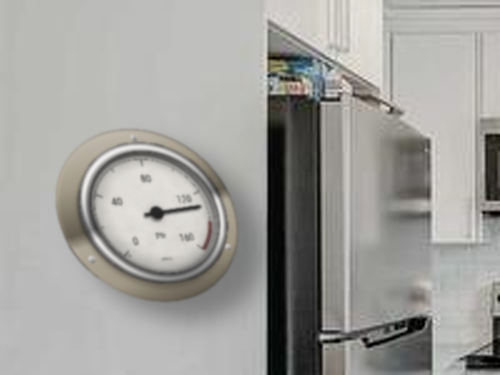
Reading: psi 130
